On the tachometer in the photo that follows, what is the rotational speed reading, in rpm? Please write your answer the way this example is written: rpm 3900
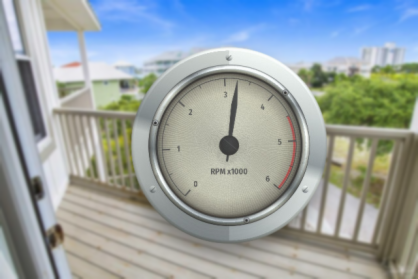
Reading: rpm 3250
